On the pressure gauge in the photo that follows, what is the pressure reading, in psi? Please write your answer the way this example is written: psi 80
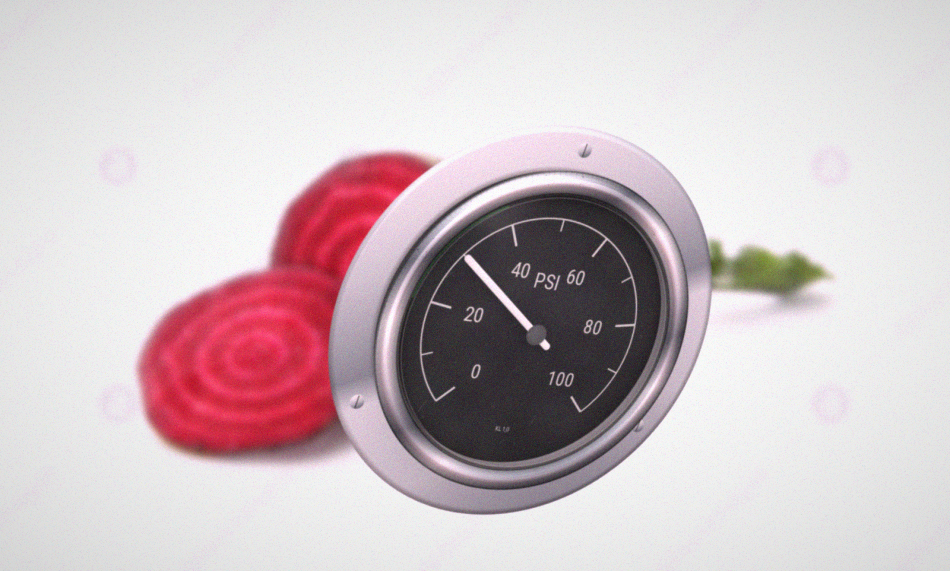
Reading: psi 30
